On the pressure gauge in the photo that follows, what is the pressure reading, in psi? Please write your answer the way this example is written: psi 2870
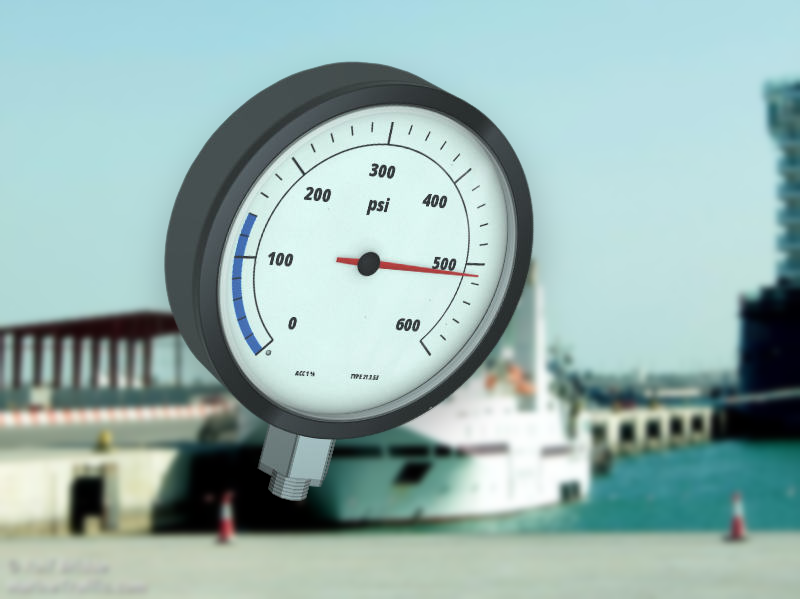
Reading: psi 510
